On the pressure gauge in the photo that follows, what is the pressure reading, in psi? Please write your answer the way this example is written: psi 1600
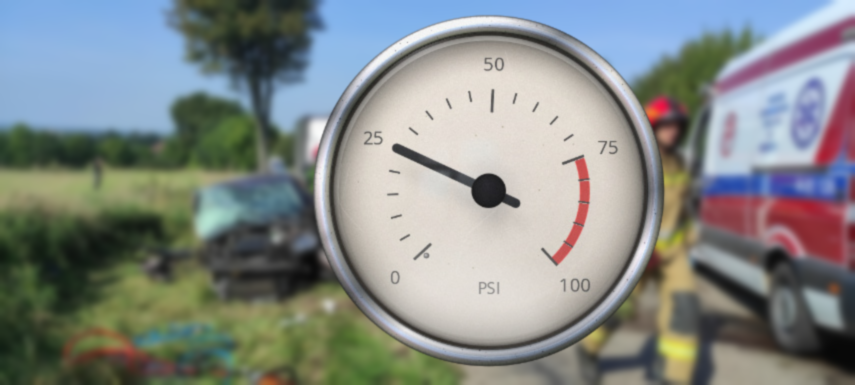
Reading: psi 25
